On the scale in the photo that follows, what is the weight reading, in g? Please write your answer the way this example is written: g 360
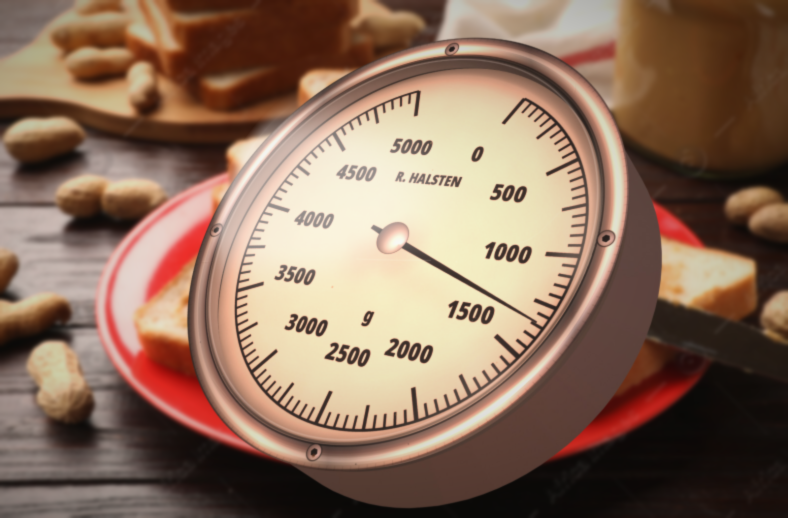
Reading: g 1350
